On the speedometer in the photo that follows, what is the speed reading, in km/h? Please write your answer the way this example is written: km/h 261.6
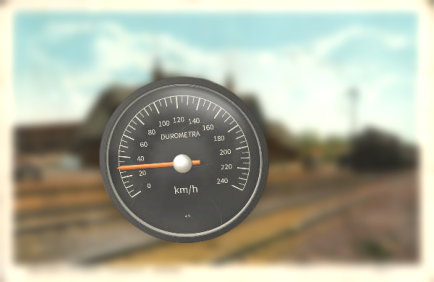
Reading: km/h 30
